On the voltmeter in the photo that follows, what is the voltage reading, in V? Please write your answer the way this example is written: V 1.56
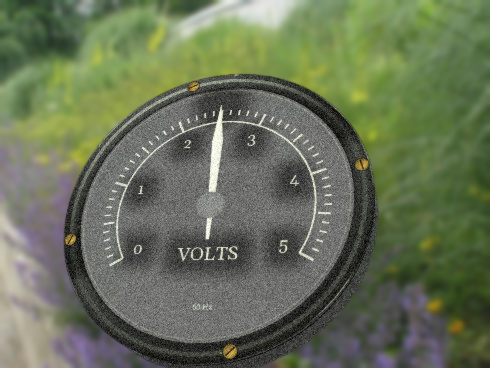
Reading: V 2.5
